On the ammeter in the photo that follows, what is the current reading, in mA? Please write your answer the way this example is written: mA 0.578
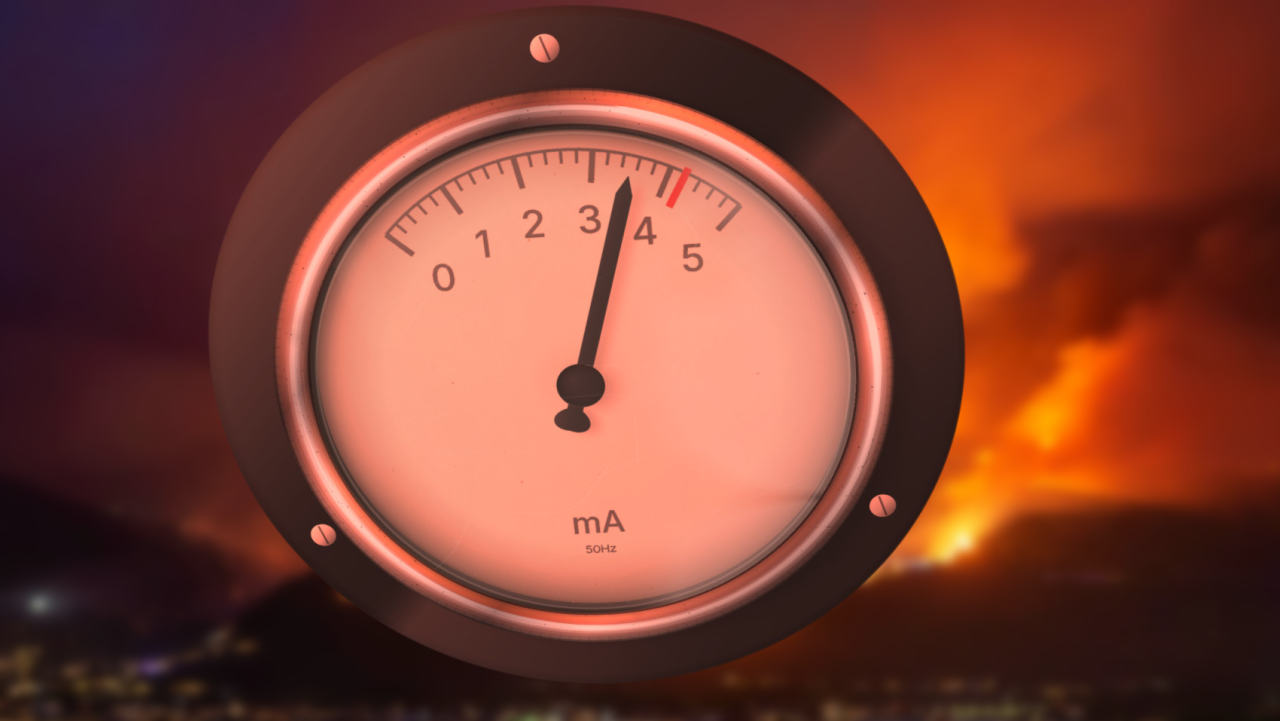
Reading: mA 3.5
